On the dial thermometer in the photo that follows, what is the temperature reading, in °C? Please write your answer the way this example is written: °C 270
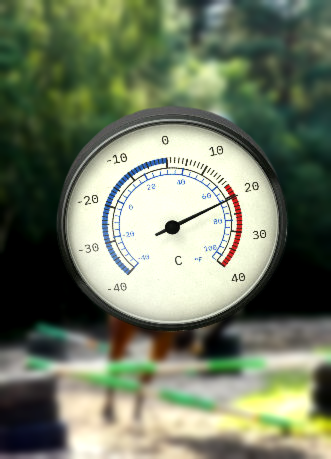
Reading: °C 20
